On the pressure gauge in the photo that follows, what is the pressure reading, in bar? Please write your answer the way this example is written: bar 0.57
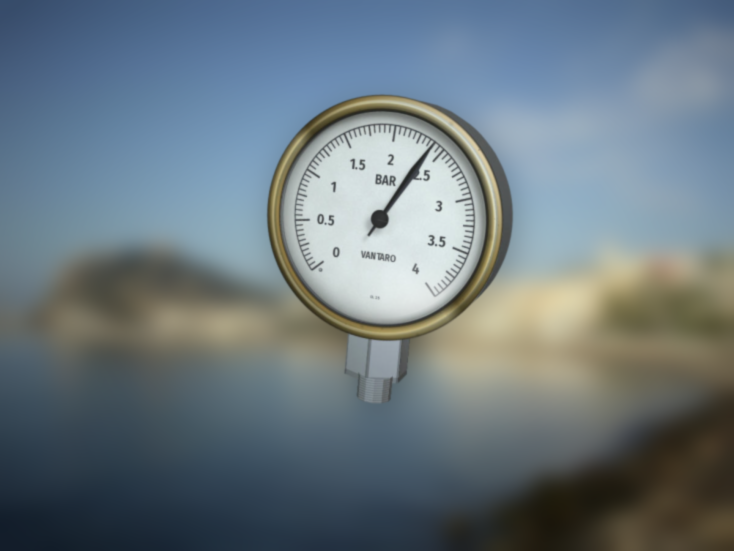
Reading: bar 2.4
